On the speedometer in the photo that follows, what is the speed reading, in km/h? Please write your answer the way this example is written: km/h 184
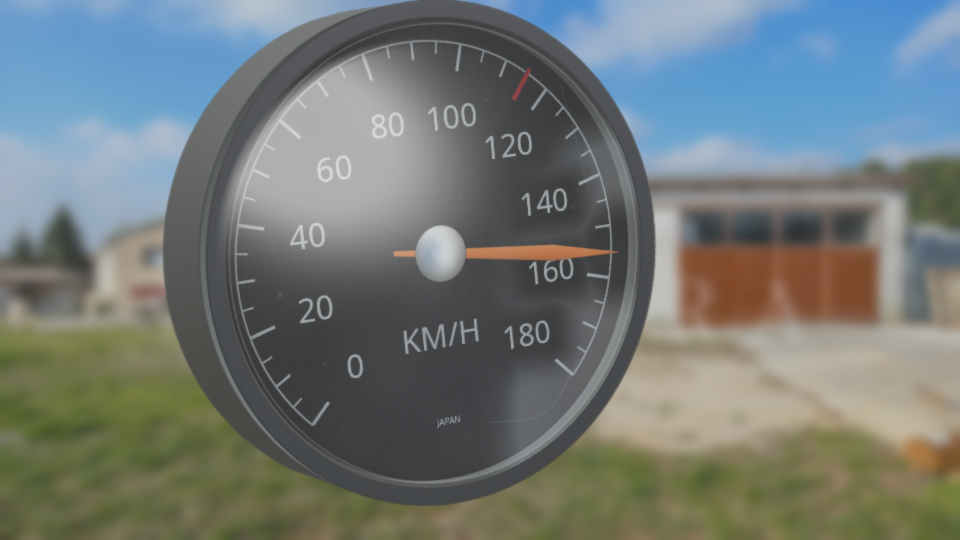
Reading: km/h 155
